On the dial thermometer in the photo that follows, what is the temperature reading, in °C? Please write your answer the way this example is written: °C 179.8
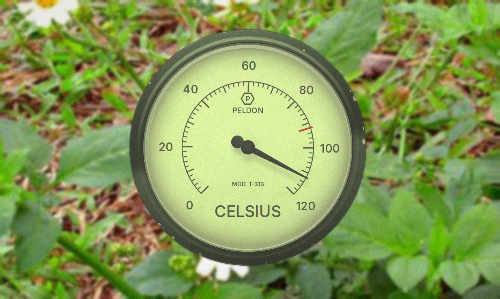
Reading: °C 112
